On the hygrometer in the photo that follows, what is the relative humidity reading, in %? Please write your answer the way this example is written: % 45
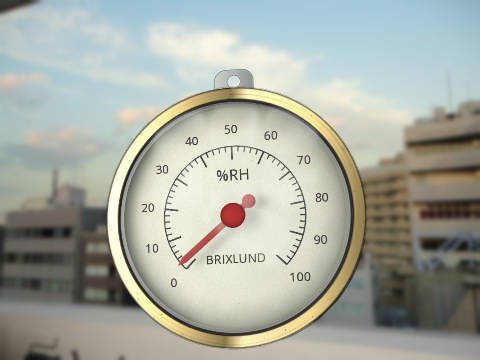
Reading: % 2
